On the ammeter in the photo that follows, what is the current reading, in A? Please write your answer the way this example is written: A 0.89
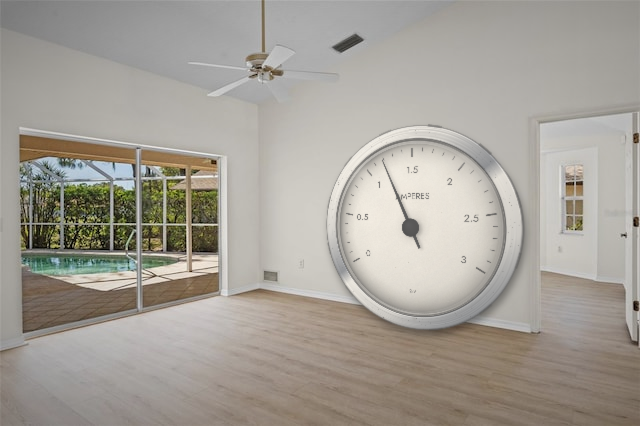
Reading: A 1.2
